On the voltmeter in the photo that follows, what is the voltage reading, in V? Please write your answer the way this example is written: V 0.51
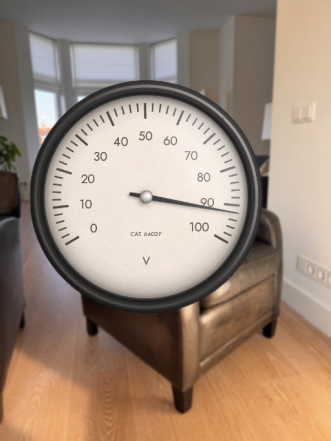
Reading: V 92
